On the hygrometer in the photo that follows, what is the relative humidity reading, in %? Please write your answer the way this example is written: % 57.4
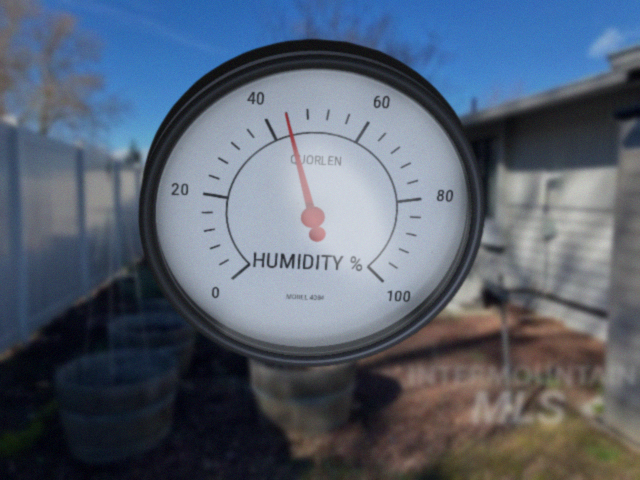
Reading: % 44
